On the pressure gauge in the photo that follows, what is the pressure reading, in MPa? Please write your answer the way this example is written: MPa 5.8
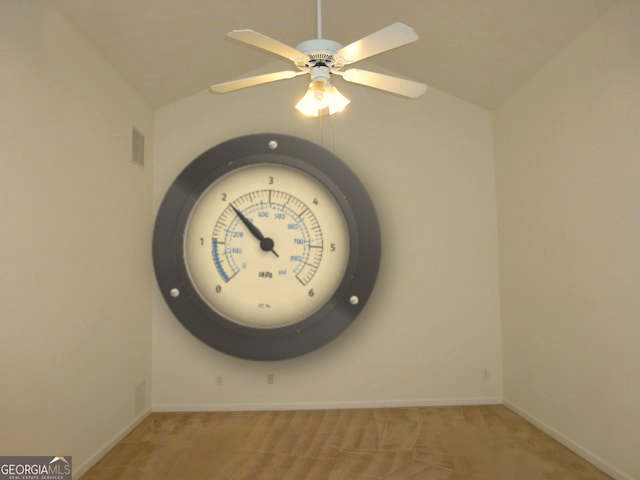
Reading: MPa 2
